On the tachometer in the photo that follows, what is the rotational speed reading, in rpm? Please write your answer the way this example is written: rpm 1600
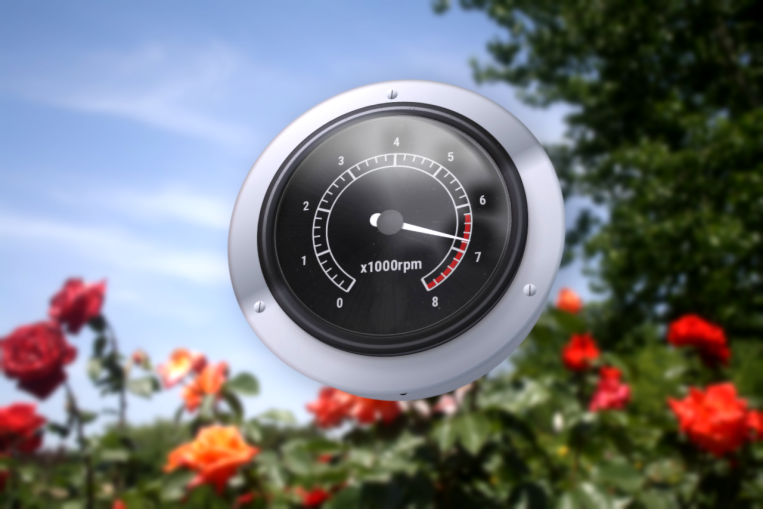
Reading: rpm 6800
